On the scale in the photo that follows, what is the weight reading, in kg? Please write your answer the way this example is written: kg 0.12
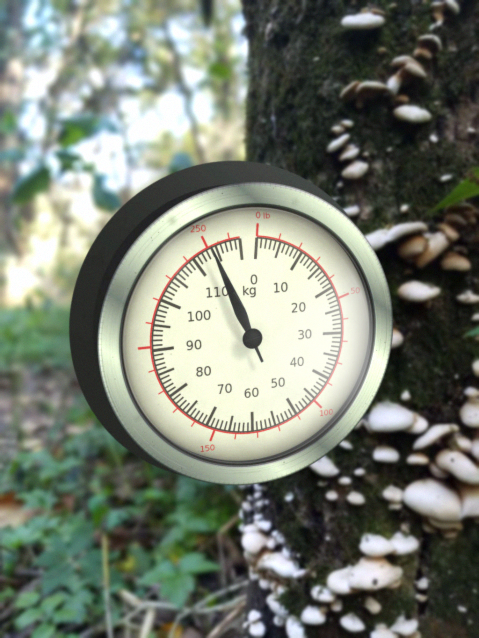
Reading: kg 114
